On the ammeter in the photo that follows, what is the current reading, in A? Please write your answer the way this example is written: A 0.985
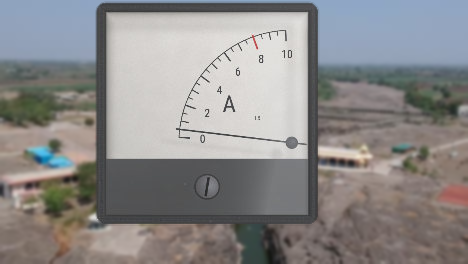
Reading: A 0.5
